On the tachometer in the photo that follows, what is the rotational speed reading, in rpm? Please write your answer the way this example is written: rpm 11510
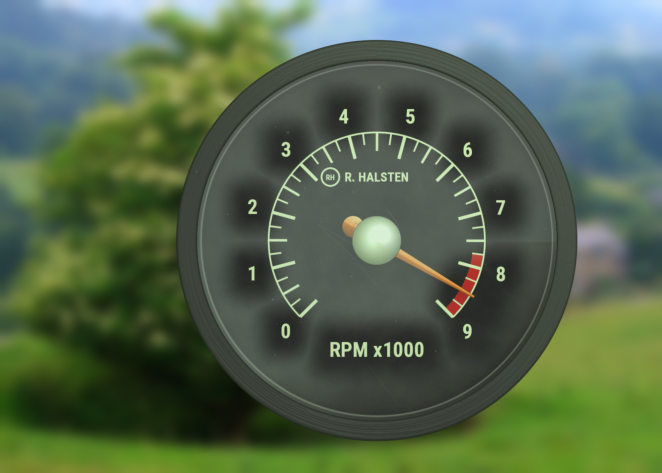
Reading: rpm 8500
